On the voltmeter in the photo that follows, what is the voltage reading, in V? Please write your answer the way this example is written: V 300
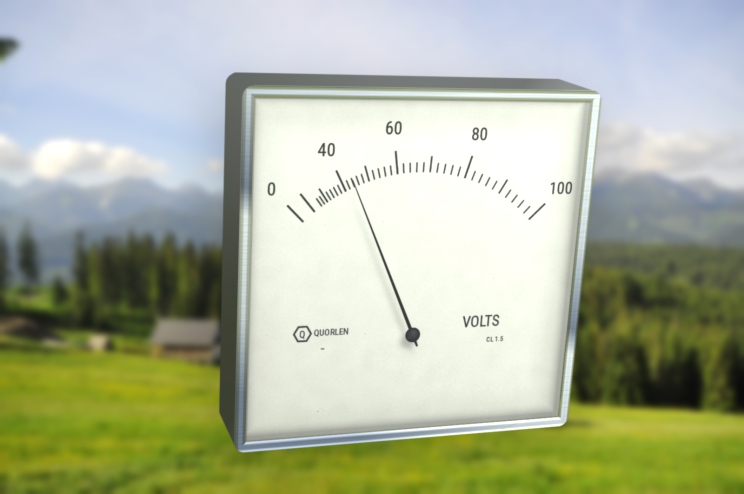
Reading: V 44
